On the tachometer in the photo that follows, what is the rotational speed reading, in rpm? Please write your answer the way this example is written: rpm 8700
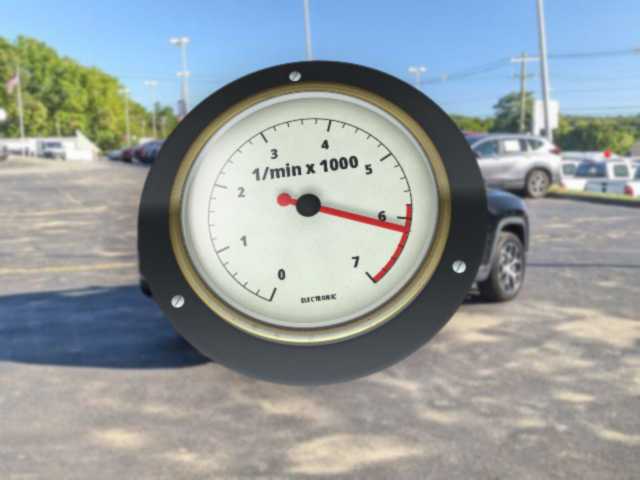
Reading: rpm 6200
